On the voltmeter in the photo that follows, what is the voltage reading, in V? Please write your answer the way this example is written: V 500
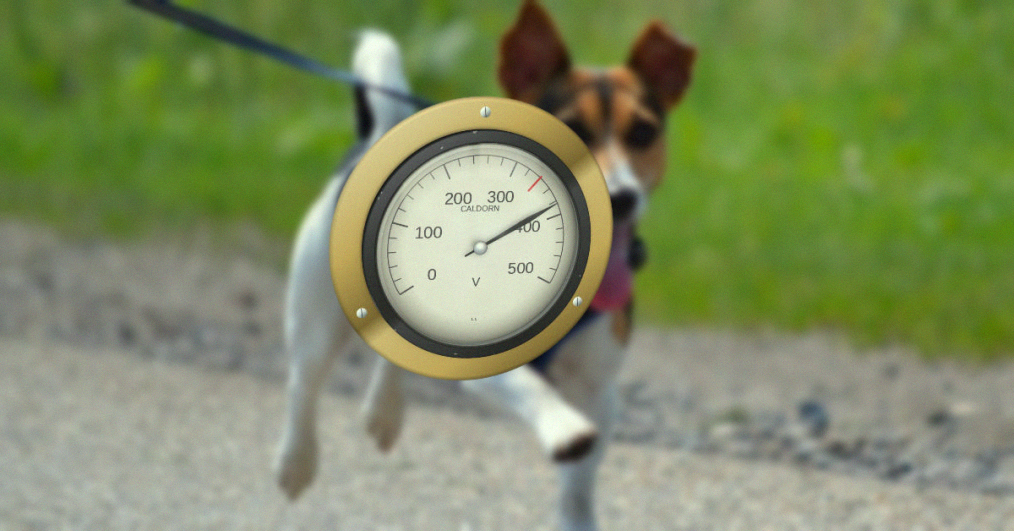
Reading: V 380
